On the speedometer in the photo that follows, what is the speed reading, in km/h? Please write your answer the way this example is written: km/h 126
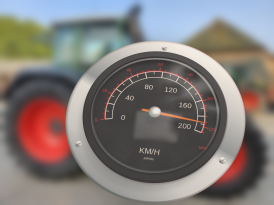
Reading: km/h 190
